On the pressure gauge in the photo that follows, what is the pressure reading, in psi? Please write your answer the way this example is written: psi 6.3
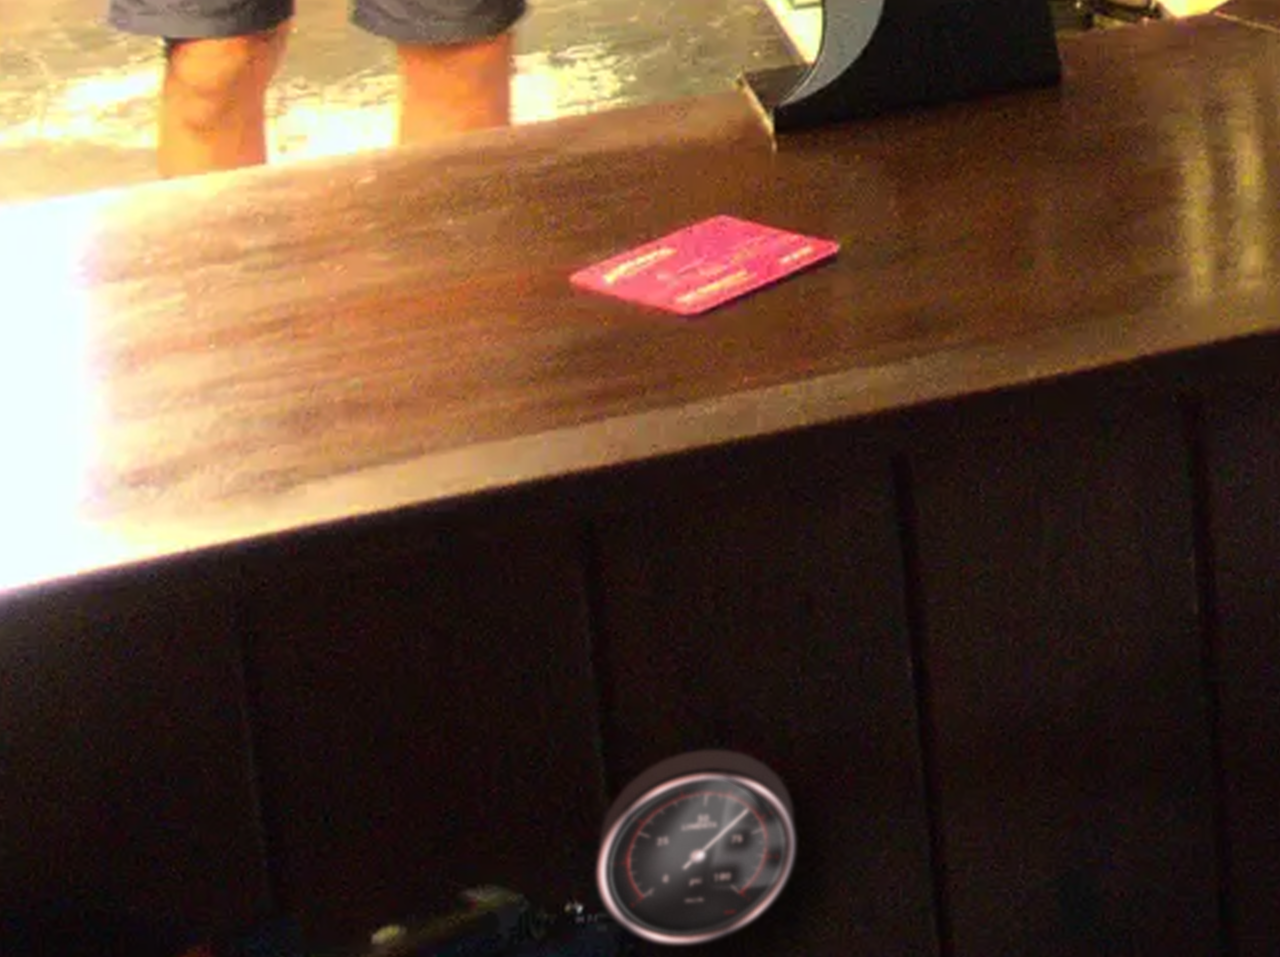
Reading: psi 65
